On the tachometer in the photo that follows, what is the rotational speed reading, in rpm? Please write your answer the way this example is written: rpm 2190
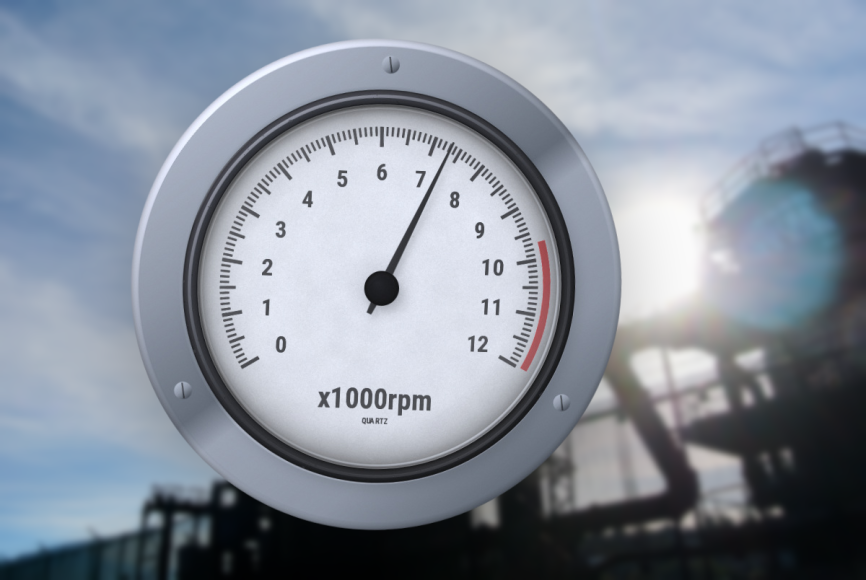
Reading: rpm 7300
